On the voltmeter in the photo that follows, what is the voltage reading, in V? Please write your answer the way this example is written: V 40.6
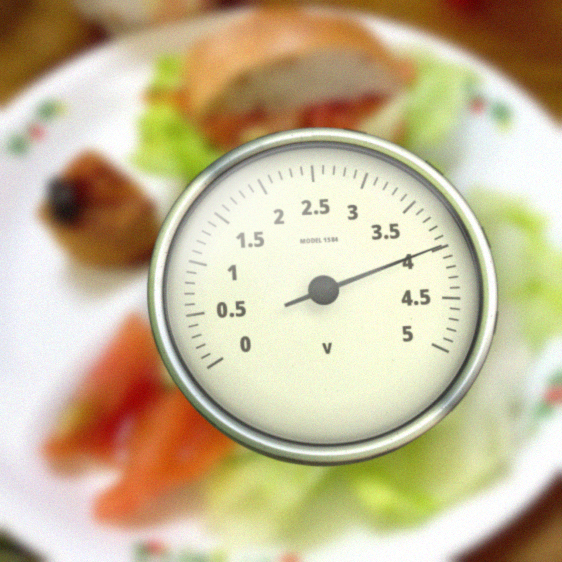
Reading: V 4
